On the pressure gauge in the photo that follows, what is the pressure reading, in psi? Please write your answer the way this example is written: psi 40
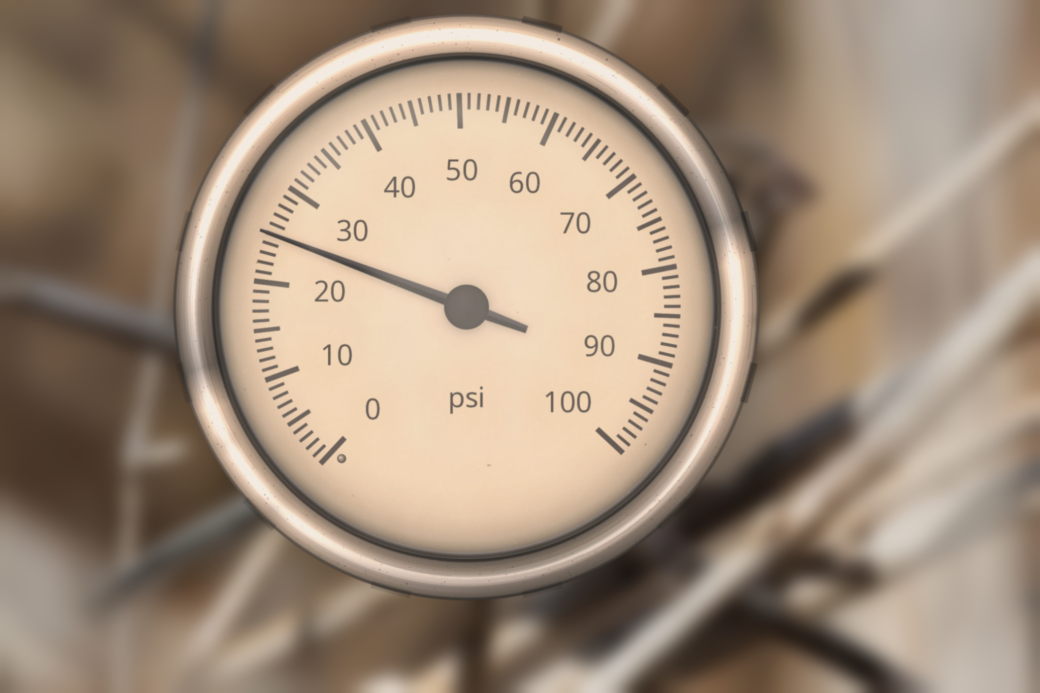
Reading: psi 25
